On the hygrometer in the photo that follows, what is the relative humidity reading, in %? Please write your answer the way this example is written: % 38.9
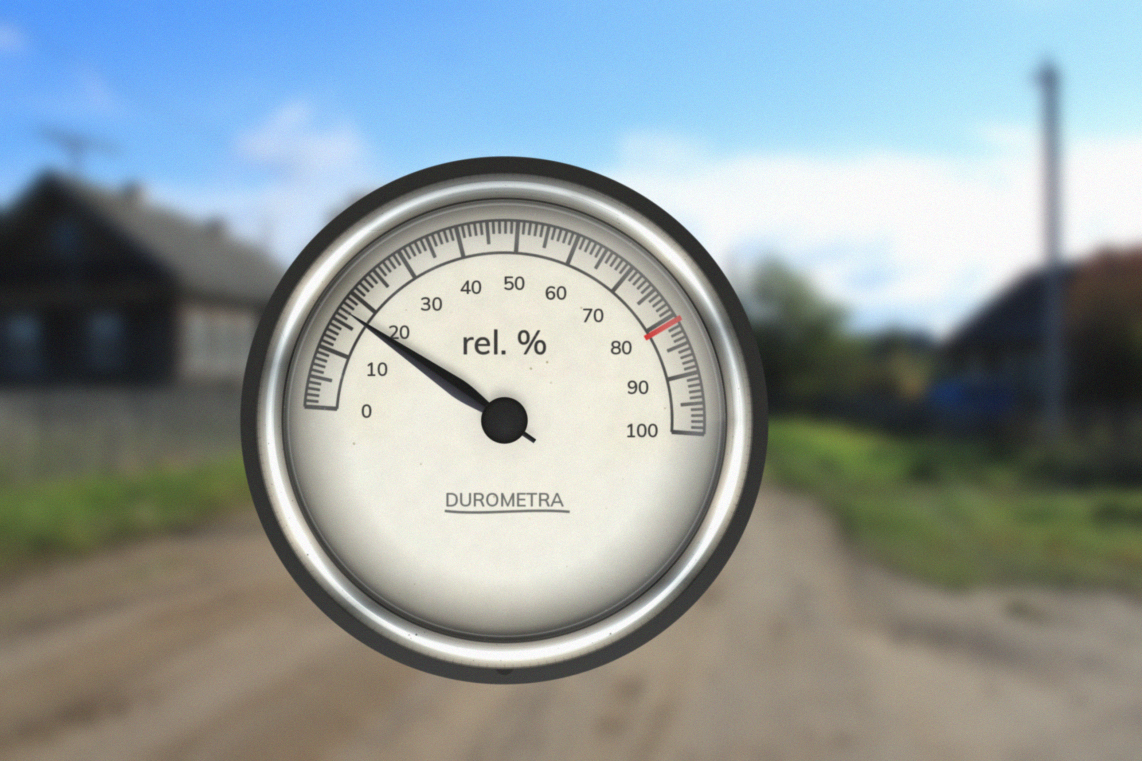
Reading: % 17
